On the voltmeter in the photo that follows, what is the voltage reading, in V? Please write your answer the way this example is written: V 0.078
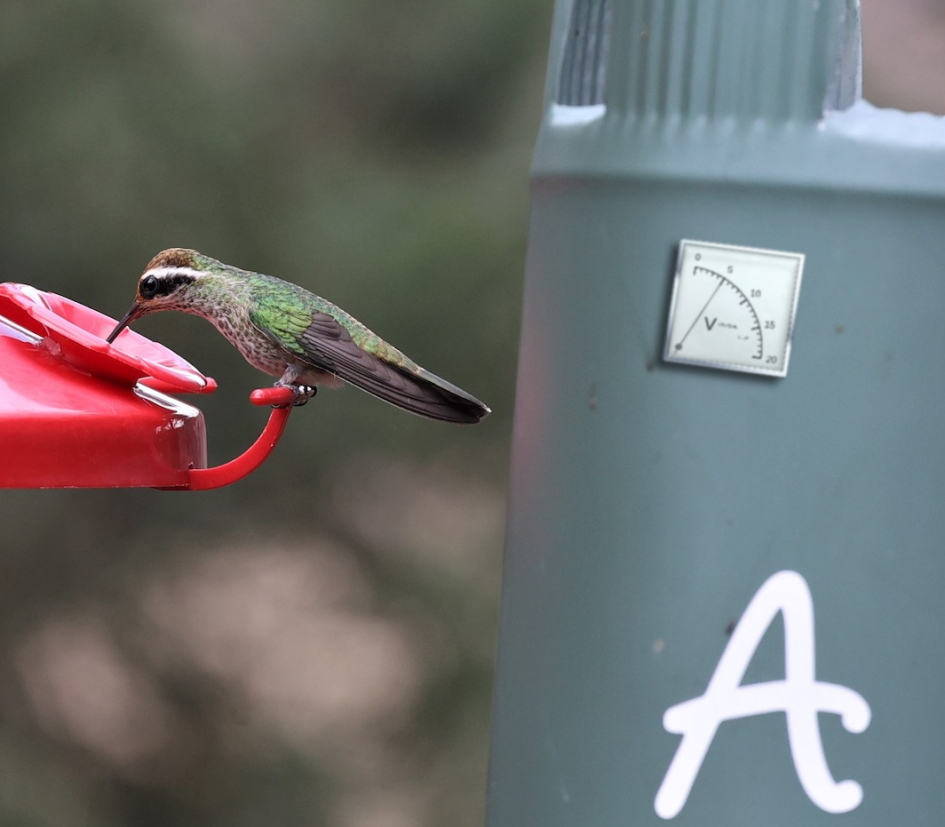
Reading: V 5
